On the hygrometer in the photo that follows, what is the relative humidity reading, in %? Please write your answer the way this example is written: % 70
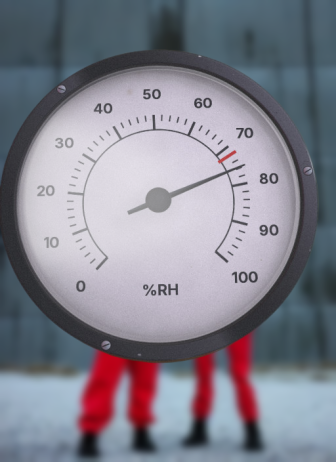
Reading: % 76
